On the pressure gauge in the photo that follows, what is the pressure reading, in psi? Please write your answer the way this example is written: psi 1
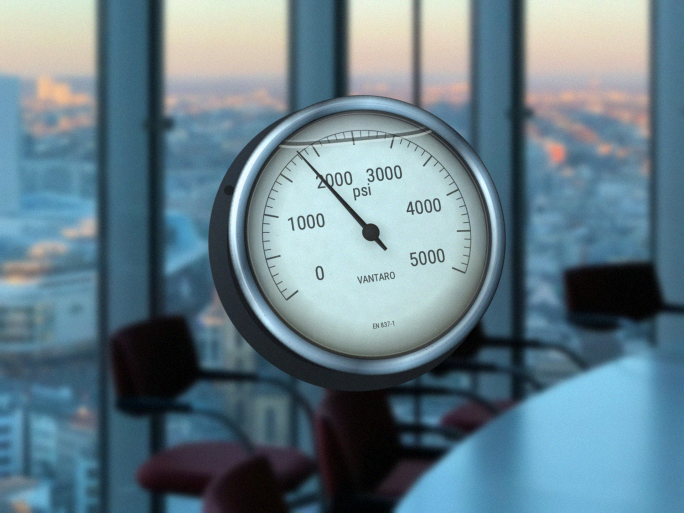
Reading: psi 1800
